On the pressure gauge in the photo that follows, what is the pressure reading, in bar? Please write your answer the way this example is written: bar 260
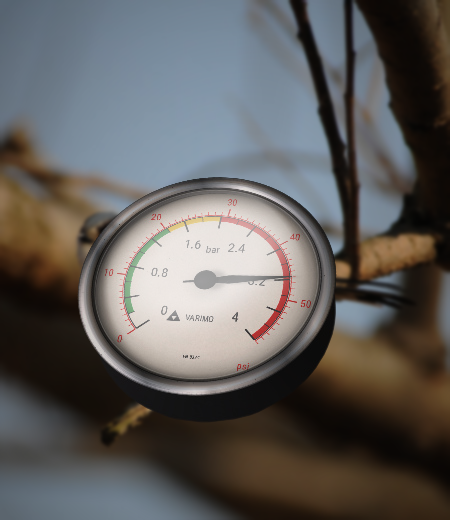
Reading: bar 3.2
